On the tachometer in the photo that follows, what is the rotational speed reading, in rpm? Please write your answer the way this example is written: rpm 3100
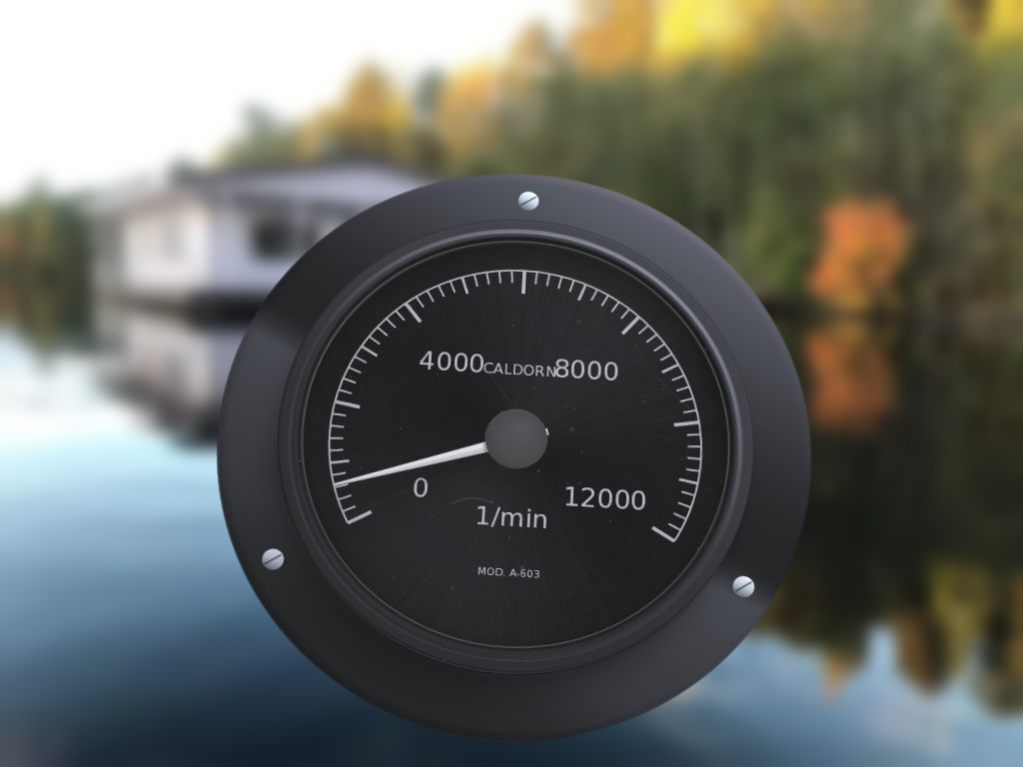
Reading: rpm 600
